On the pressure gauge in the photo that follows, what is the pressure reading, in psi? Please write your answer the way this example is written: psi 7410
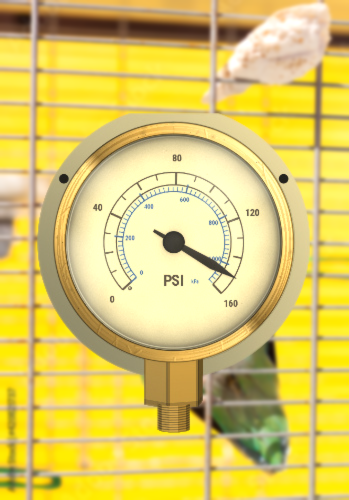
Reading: psi 150
